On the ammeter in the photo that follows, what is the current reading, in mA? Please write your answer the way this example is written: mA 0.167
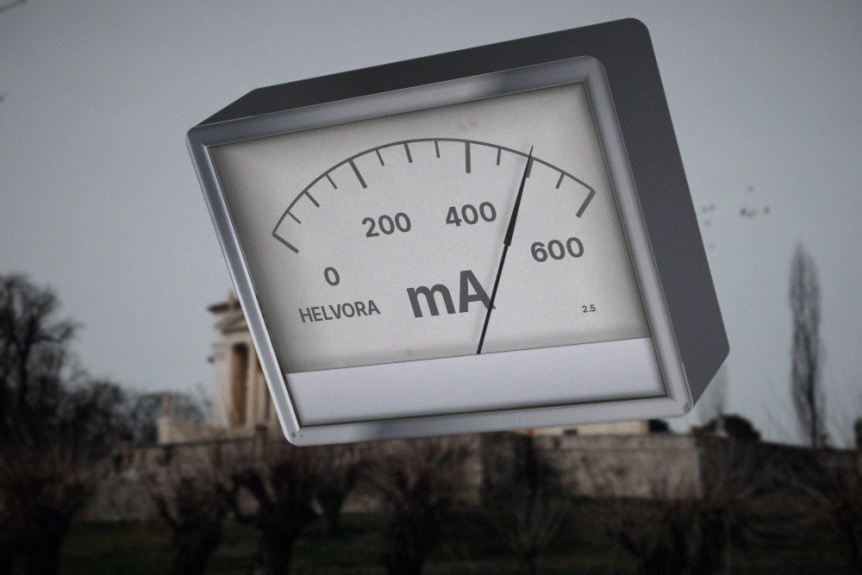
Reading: mA 500
